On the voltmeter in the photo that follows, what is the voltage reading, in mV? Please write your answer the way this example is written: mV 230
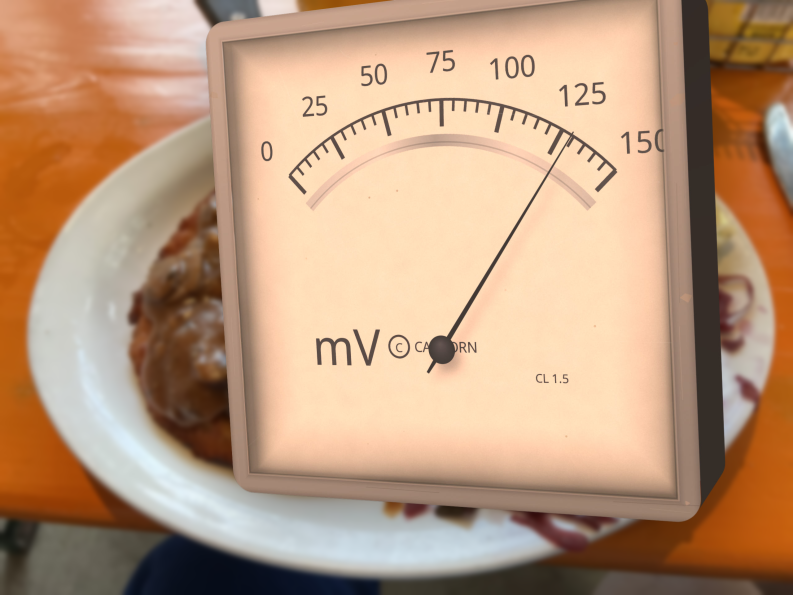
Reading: mV 130
